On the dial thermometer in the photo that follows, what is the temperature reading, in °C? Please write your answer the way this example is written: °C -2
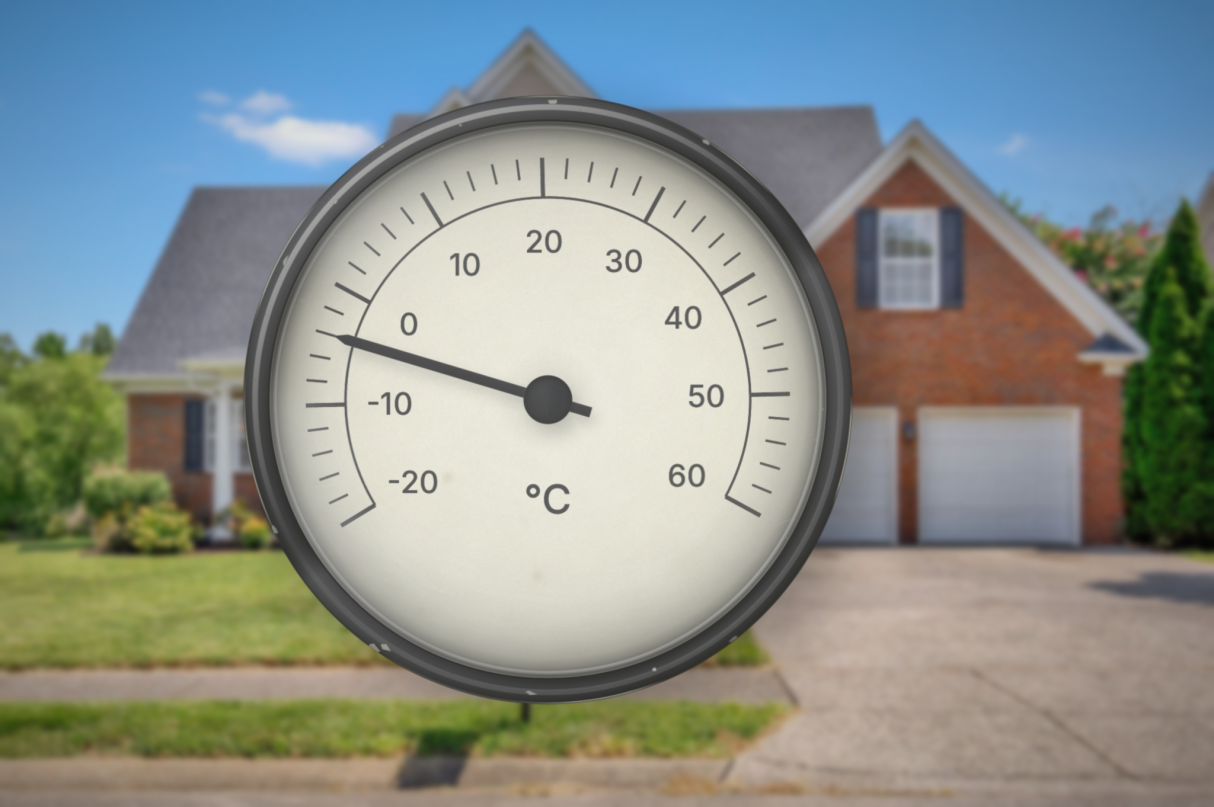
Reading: °C -4
